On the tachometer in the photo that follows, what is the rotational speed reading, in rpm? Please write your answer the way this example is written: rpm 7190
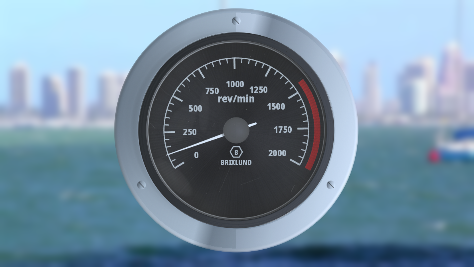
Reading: rpm 100
